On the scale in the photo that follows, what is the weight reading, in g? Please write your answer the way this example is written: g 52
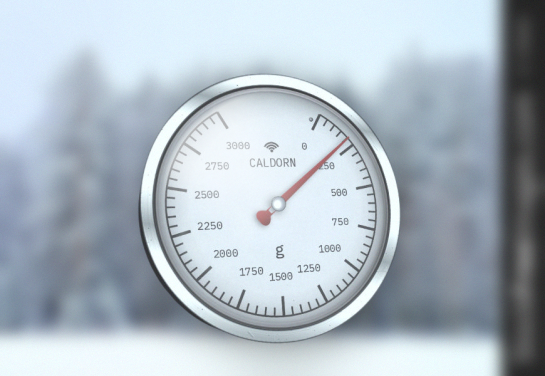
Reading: g 200
